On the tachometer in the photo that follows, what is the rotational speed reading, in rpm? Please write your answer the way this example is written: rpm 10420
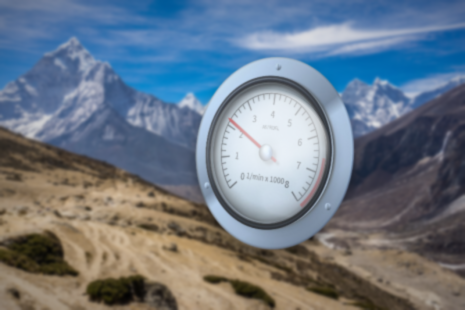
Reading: rpm 2200
